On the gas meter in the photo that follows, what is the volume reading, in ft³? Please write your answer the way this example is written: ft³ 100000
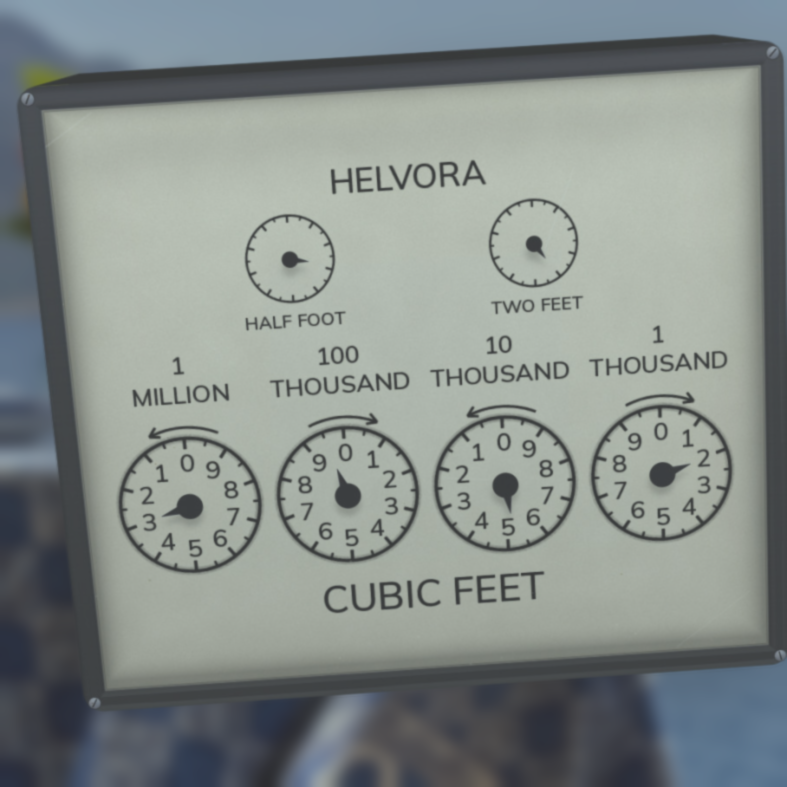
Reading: ft³ 295200
